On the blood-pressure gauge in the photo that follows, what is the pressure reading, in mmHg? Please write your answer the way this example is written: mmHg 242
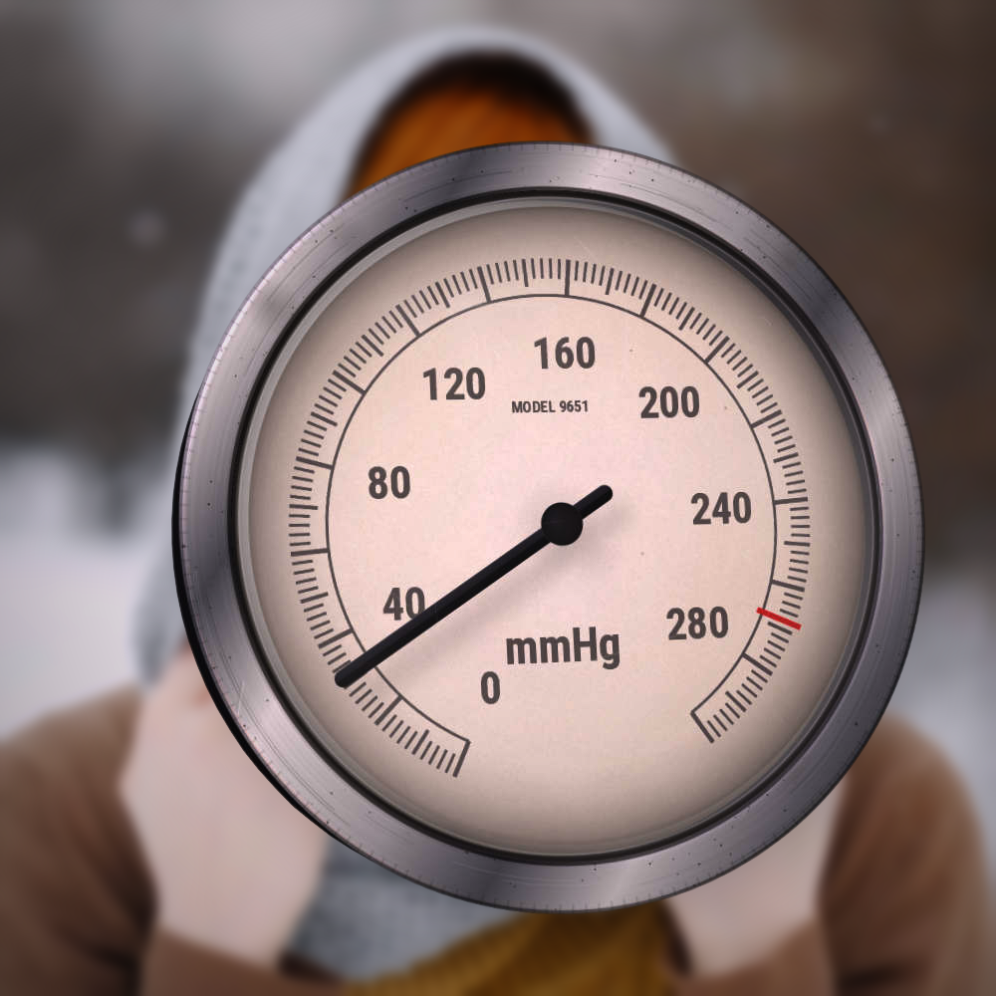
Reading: mmHg 32
